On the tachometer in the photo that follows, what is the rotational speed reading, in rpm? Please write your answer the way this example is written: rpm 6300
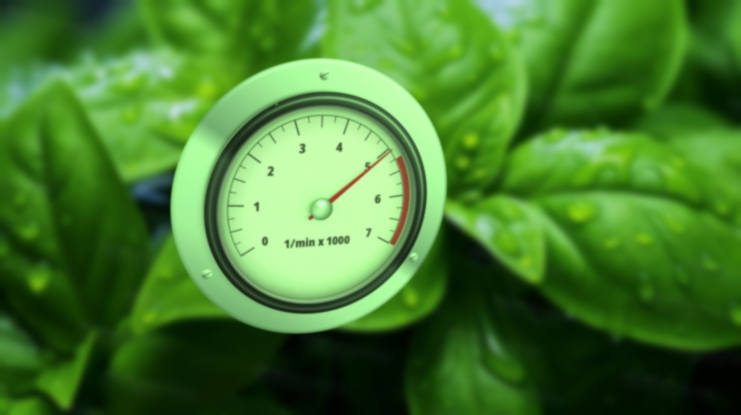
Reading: rpm 5000
